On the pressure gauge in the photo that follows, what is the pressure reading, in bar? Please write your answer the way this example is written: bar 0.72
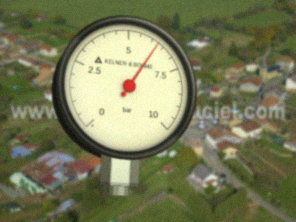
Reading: bar 6.25
